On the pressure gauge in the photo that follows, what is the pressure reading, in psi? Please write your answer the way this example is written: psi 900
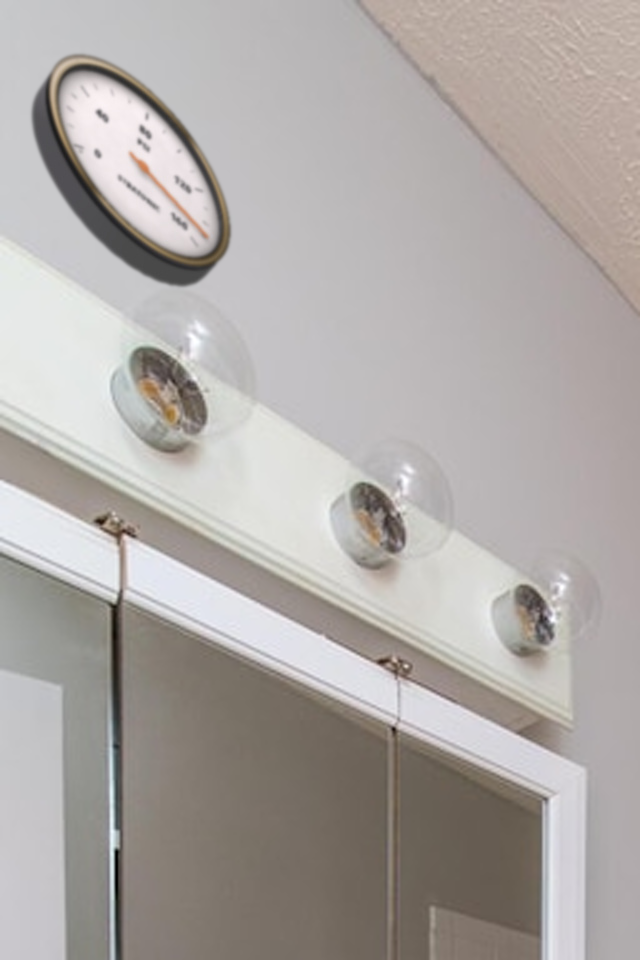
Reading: psi 150
